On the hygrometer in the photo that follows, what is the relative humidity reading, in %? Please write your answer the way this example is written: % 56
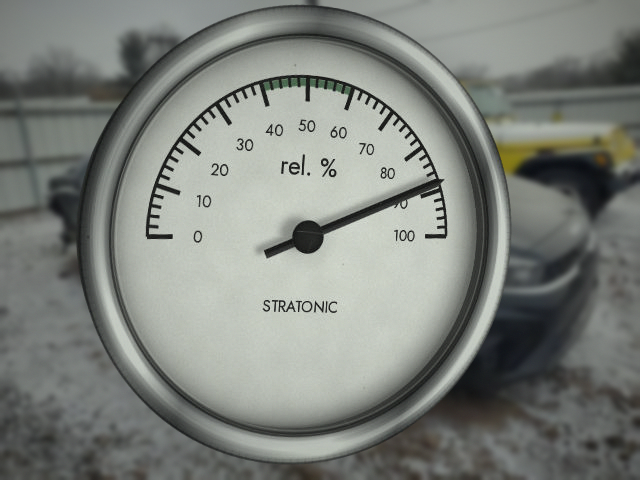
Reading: % 88
